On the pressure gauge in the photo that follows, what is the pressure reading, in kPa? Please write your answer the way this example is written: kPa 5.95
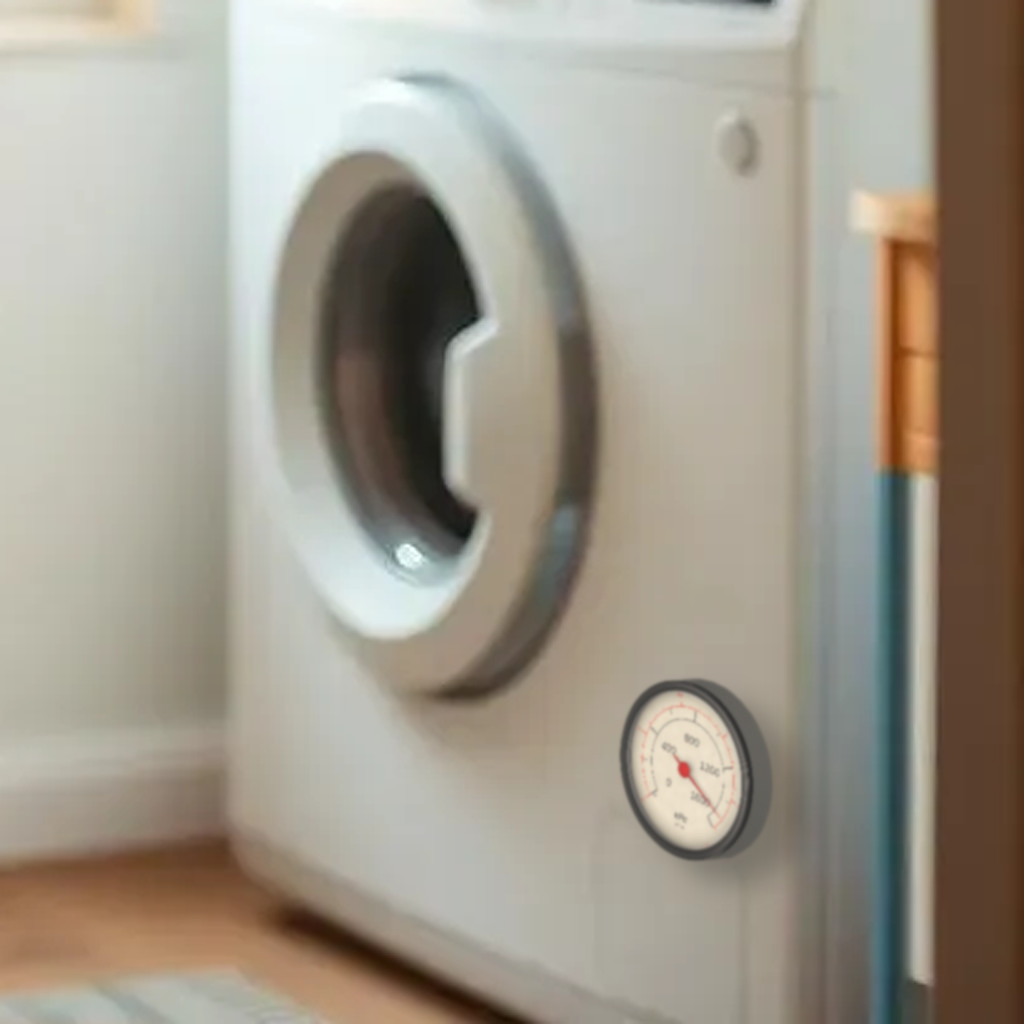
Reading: kPa 1500
